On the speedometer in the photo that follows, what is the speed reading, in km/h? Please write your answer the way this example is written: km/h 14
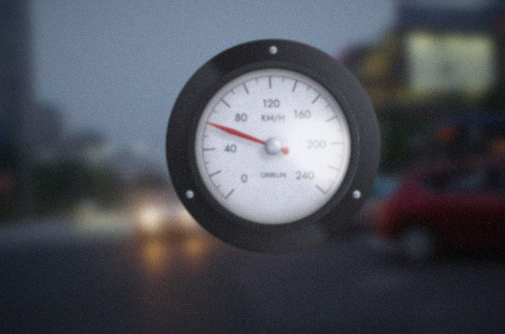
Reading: km/h 60
